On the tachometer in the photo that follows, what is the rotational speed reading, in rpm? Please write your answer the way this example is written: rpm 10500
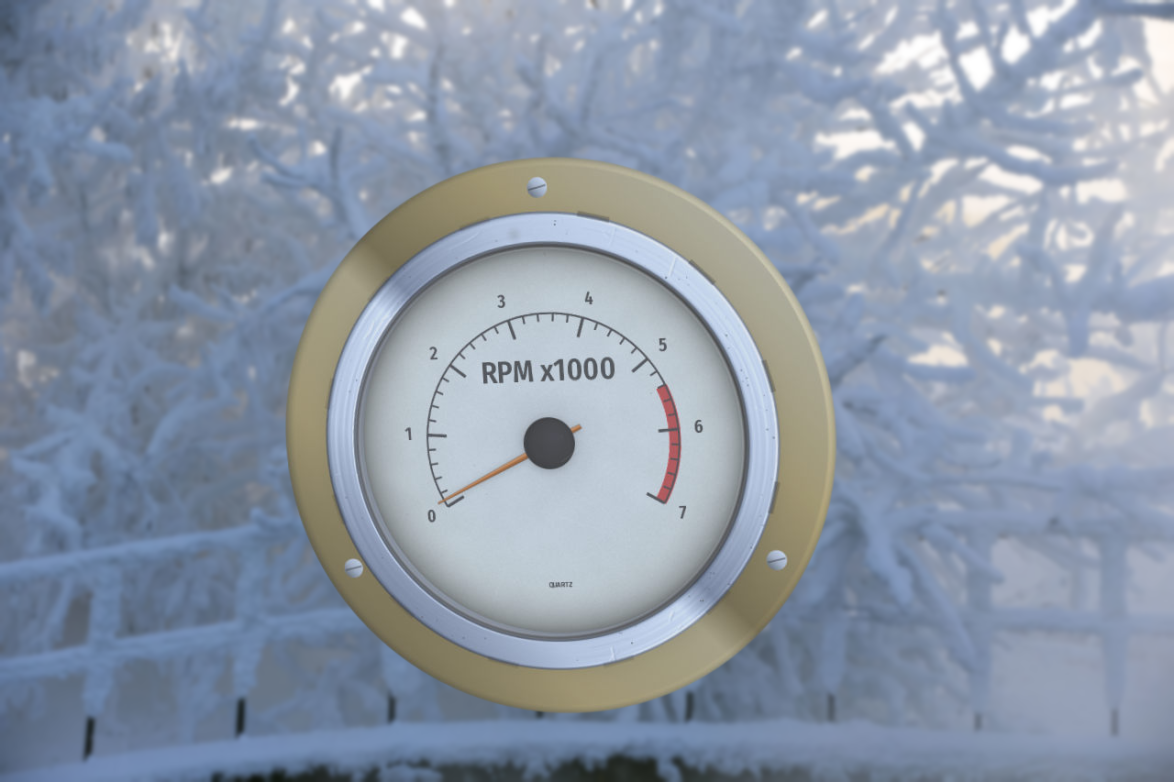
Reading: rpm 100
